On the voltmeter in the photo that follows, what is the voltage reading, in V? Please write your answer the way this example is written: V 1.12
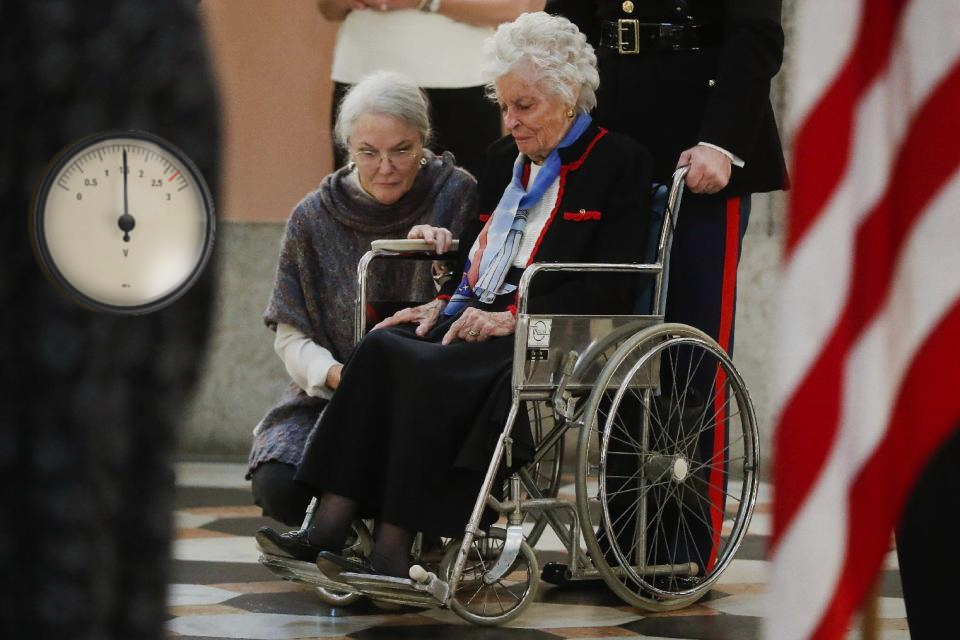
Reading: V 1.5
